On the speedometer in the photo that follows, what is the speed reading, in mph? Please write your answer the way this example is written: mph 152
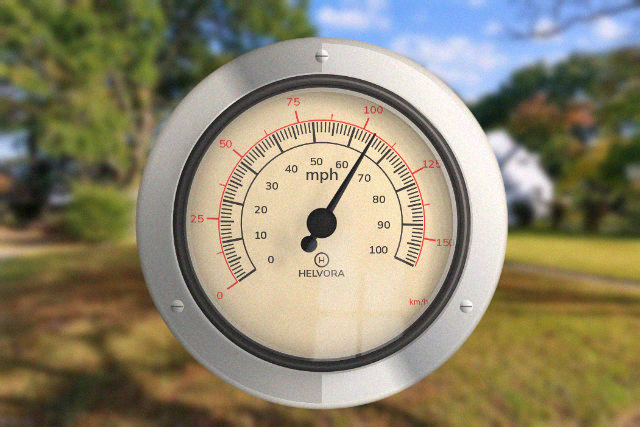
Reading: mph 65
